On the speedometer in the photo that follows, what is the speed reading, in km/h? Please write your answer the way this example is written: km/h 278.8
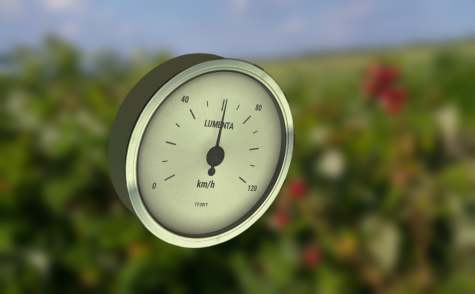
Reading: km/h 60
